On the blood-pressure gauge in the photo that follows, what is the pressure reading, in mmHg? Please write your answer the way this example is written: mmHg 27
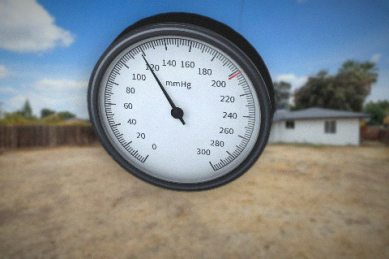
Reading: mmHg 120
